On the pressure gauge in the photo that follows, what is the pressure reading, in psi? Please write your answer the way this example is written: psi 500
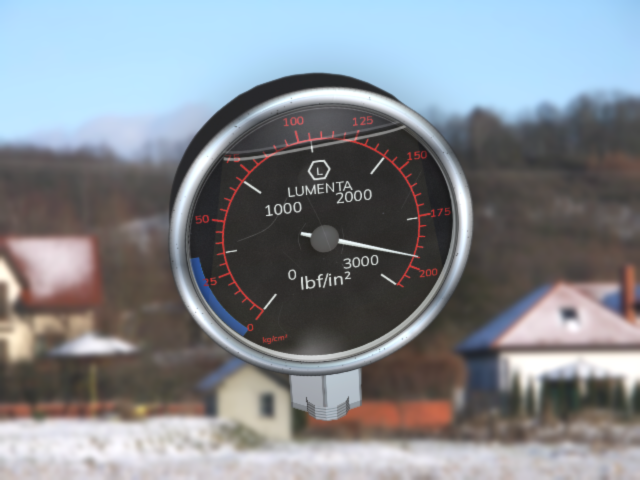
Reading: psi 2750
